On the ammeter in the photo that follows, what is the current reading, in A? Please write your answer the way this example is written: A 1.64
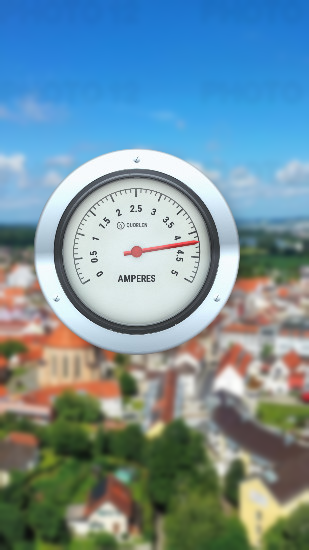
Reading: A 4.2
